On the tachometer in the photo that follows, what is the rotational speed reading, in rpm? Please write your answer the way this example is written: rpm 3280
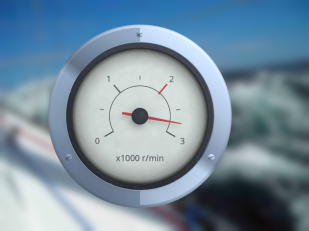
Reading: rpm 2750
